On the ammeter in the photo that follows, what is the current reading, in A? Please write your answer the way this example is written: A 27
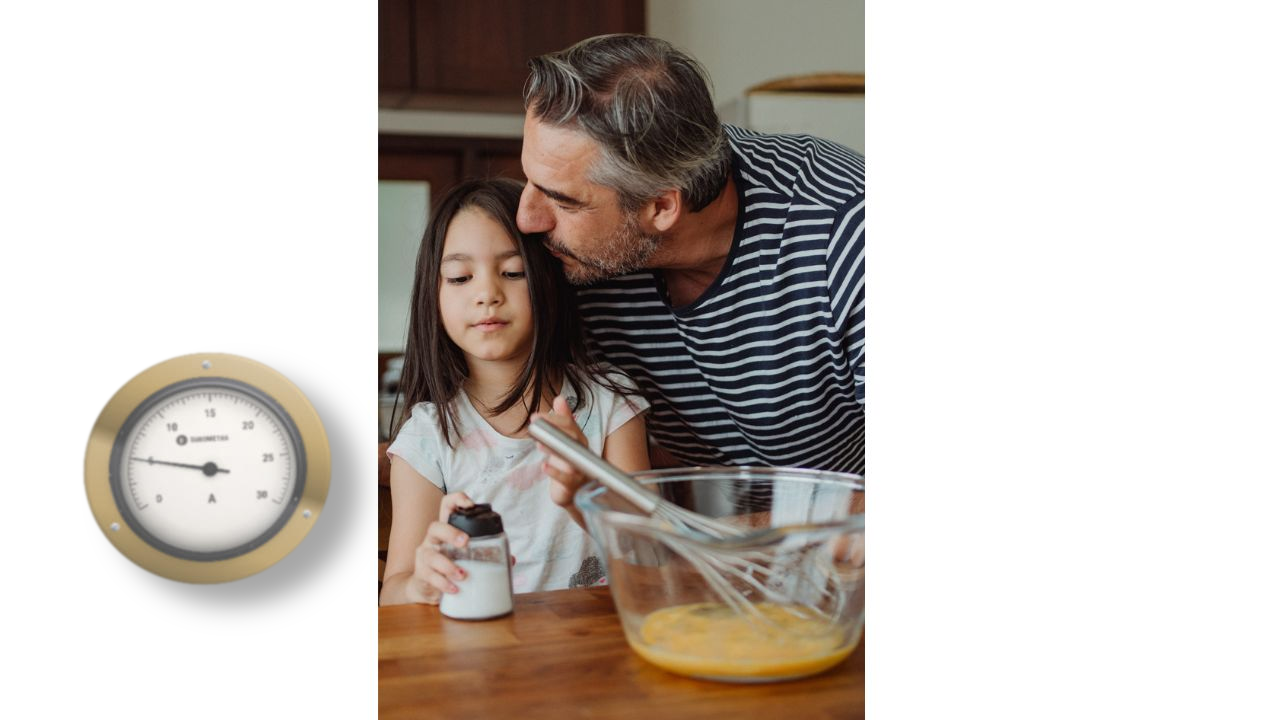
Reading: A 5
